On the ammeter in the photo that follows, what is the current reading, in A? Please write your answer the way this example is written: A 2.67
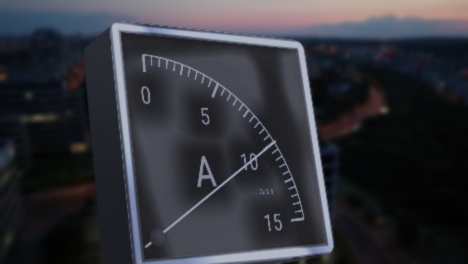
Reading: A 10
